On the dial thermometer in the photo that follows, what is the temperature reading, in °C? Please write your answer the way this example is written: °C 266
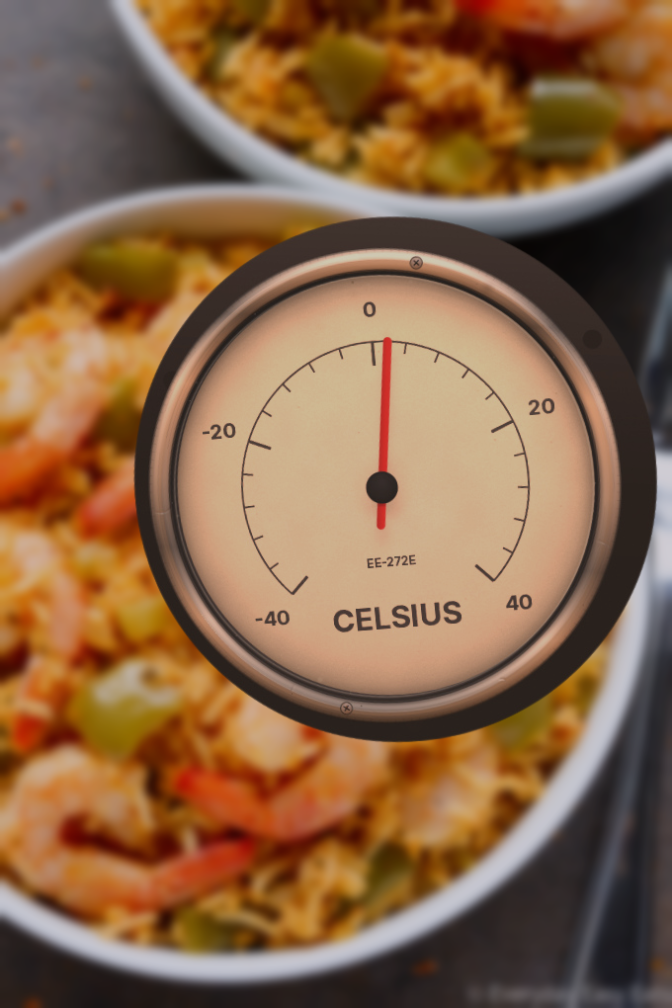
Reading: °C 2
